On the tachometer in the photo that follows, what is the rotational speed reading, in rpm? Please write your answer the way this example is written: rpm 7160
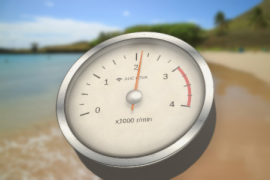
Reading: rpm 2125
